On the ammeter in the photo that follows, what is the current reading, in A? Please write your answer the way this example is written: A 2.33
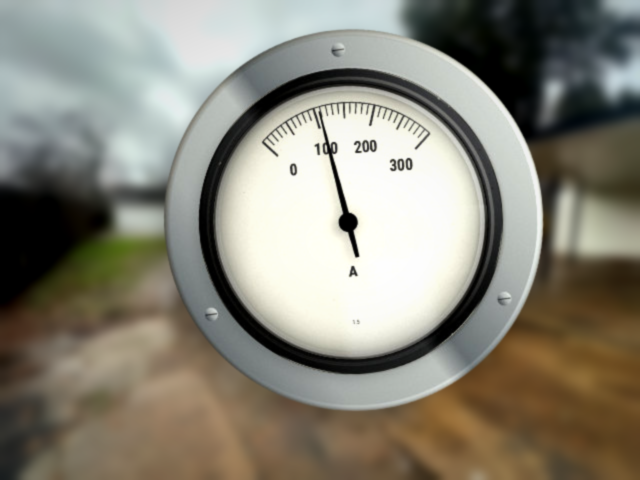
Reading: A 110
